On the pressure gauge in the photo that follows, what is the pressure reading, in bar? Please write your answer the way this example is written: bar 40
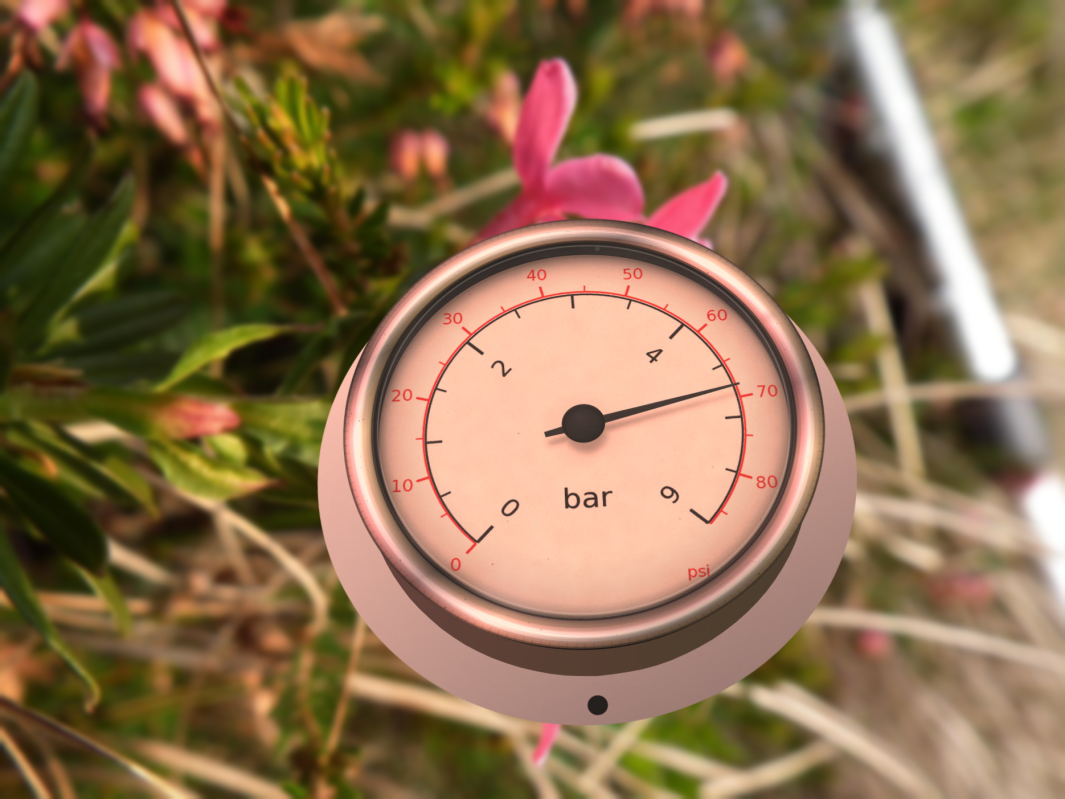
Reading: bar 4.75
